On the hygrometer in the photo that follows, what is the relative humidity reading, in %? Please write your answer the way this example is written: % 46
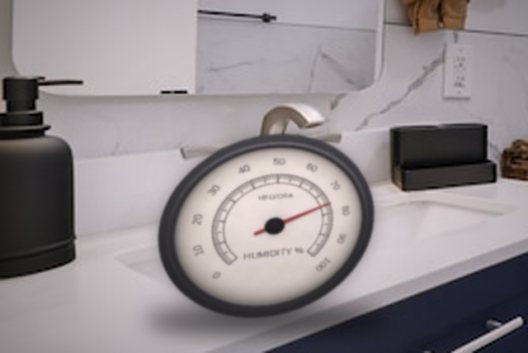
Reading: % 75
